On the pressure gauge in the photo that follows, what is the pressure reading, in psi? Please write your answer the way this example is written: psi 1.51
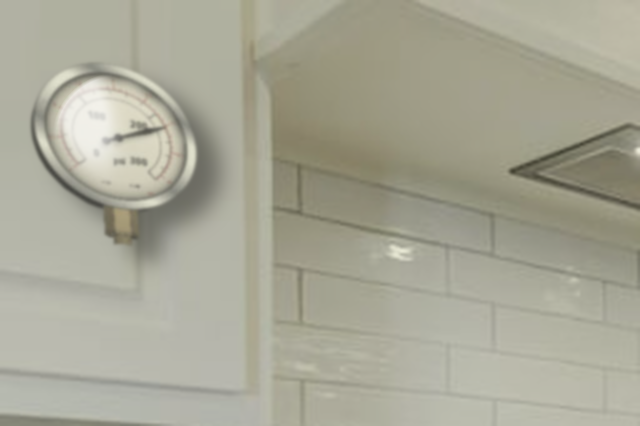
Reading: psi 220
